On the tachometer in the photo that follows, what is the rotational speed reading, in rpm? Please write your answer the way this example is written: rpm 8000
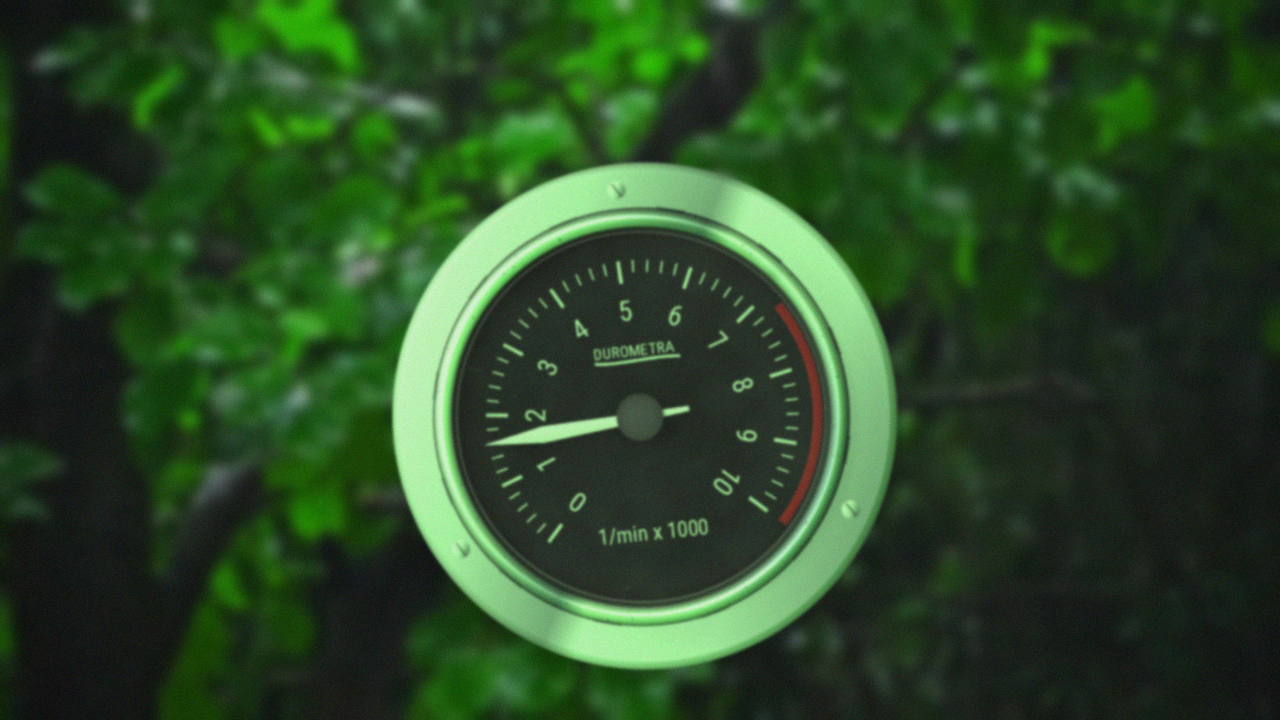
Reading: rpm 1600
